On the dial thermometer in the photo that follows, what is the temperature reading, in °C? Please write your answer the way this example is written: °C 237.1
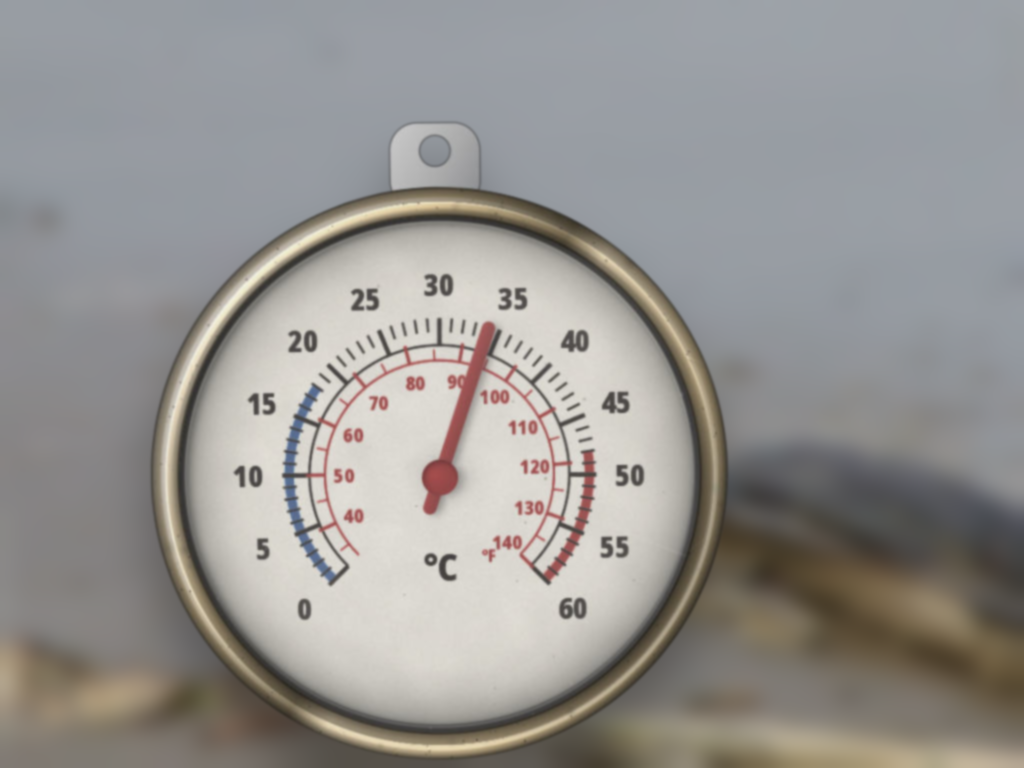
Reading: °C 34
